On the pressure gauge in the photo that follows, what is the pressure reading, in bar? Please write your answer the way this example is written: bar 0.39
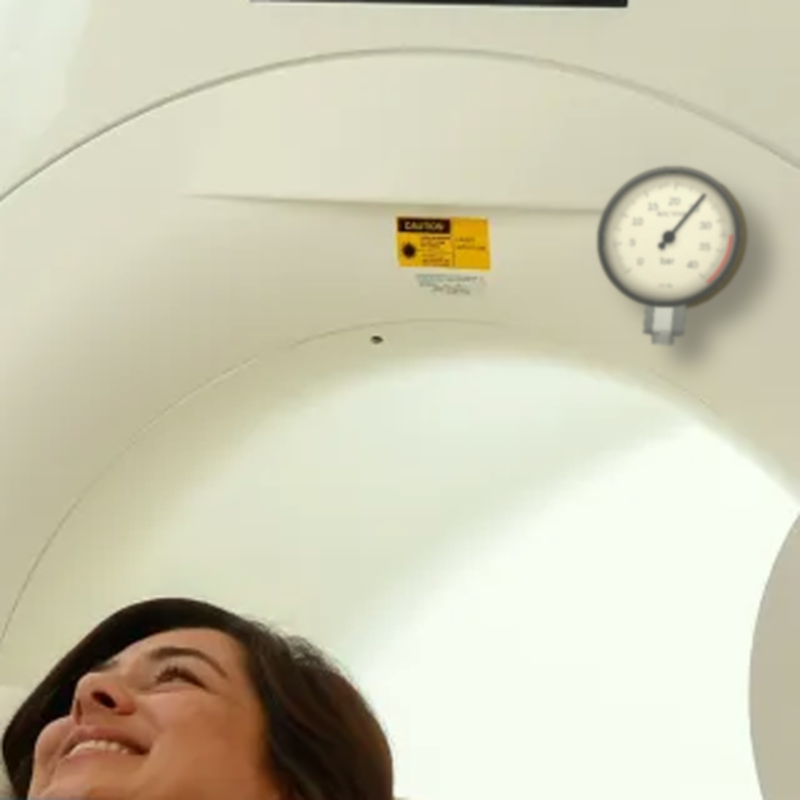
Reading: bar 25
